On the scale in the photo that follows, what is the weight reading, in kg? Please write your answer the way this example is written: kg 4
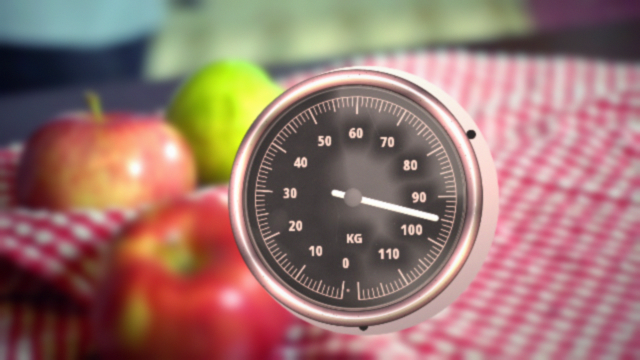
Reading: kg 95
